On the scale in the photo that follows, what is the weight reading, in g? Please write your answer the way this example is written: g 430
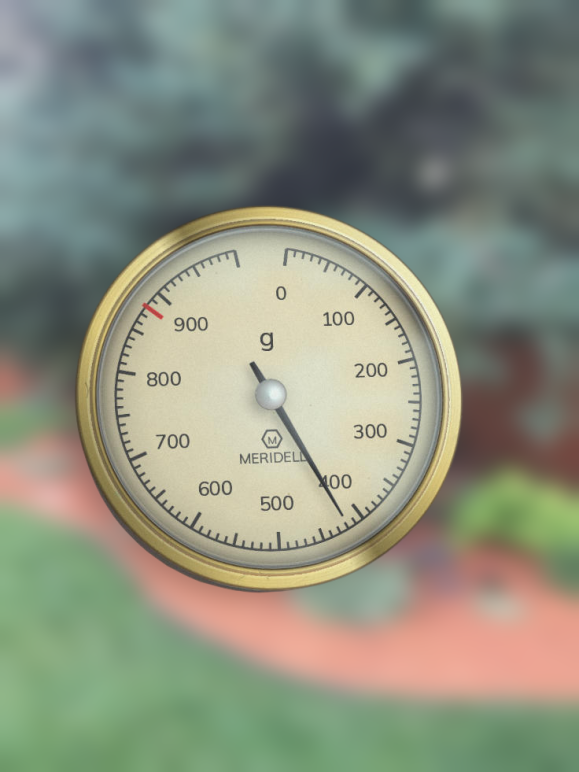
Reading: g 420
